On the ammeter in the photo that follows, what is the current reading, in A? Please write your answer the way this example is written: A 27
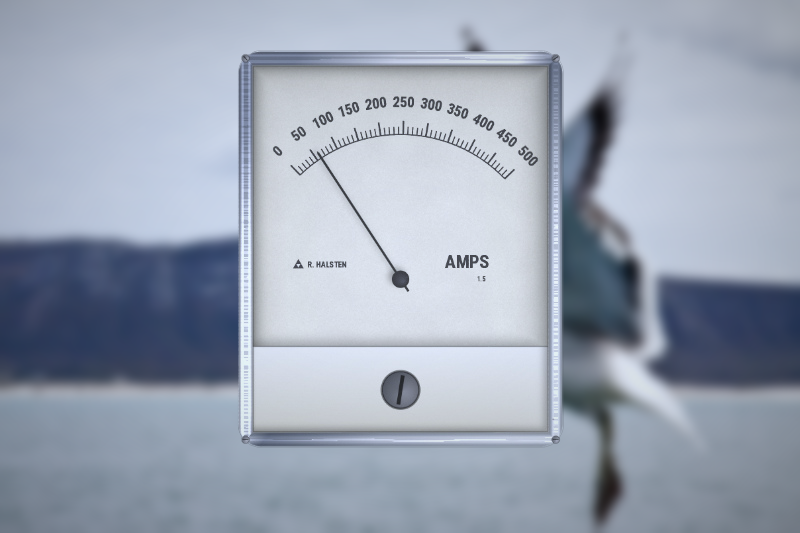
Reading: A 60
